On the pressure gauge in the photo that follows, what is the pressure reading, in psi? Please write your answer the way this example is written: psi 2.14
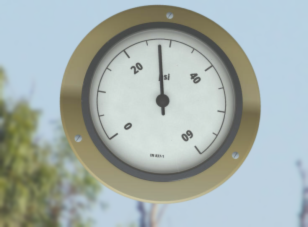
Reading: psi 27.5
